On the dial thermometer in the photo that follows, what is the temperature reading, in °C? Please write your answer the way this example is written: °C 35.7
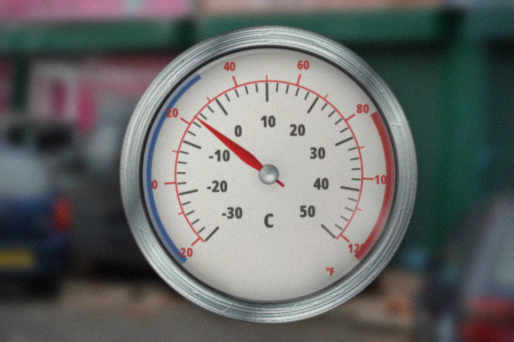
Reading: °C -5
